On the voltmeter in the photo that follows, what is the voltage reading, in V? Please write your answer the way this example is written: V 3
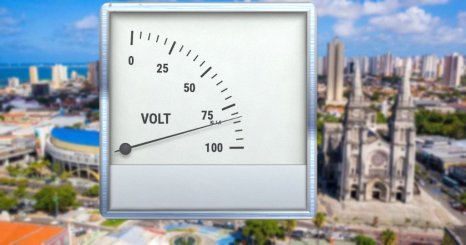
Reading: V 82.5
